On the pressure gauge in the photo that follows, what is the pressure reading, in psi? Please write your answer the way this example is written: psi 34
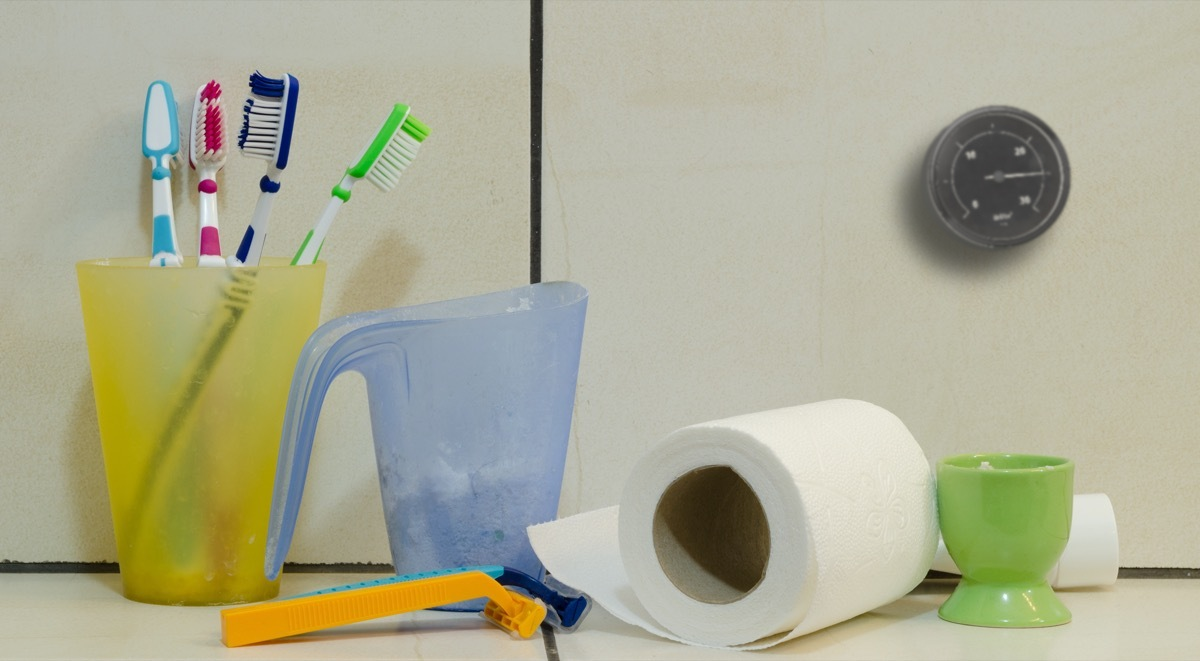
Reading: psi 25
